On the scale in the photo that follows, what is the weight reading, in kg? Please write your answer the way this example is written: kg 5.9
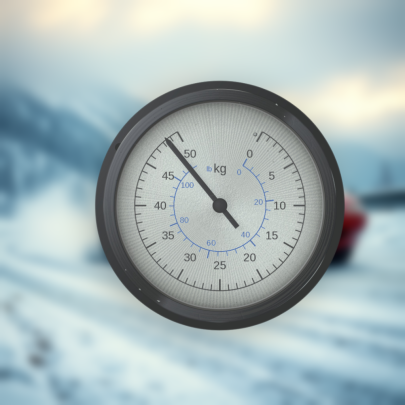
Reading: kg 48.5
